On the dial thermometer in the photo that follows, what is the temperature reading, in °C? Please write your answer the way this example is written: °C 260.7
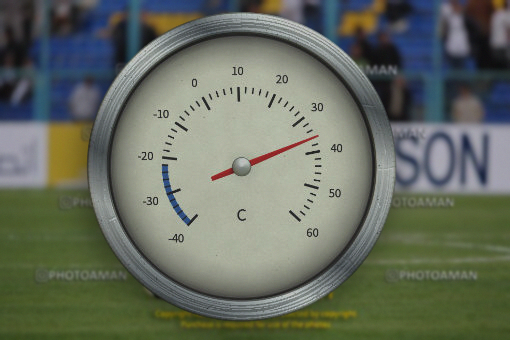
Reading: °C 36
